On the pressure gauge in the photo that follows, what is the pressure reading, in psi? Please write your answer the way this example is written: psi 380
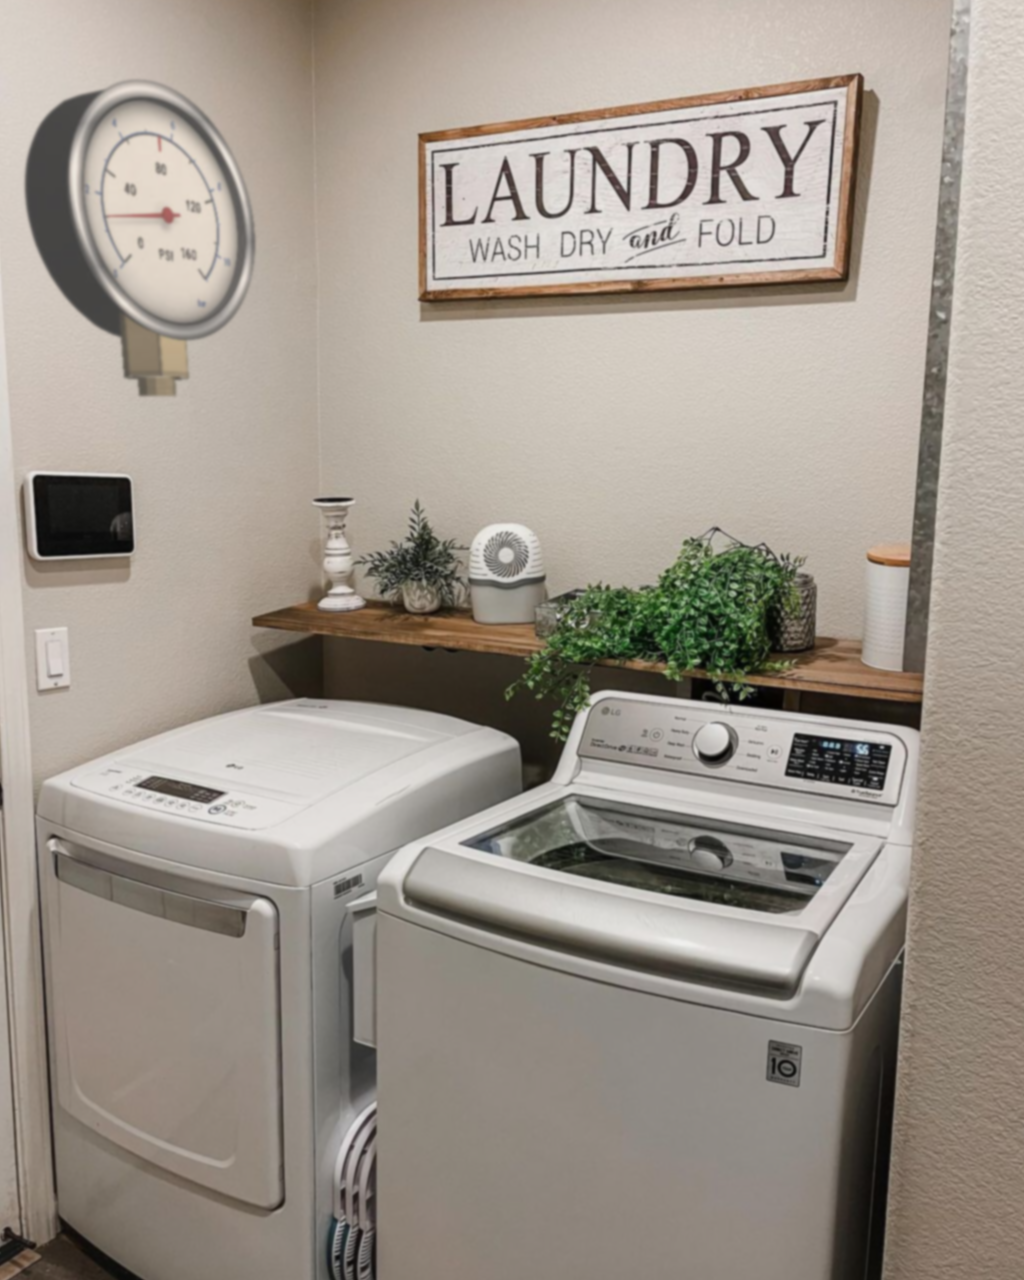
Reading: psi 20
